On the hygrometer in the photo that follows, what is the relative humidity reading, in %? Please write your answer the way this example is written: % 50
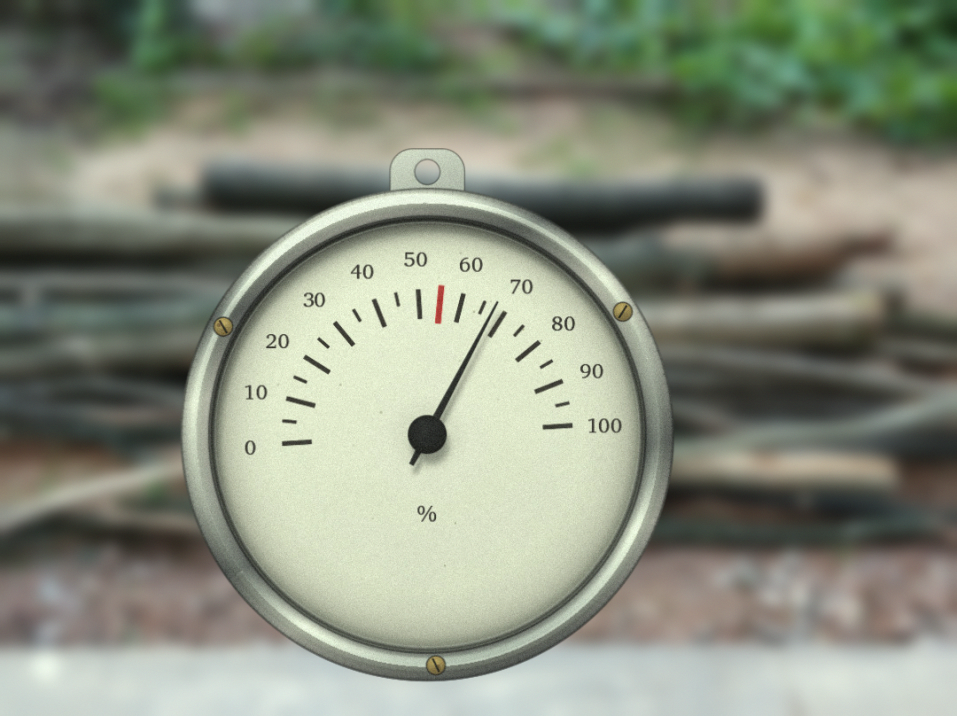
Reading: % 67.5
